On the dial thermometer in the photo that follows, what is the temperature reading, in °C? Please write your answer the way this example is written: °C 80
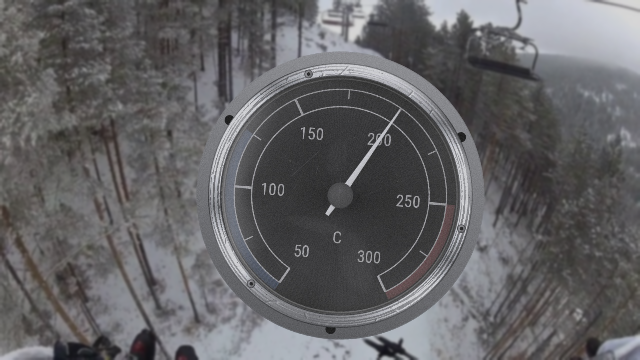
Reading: °C 200
